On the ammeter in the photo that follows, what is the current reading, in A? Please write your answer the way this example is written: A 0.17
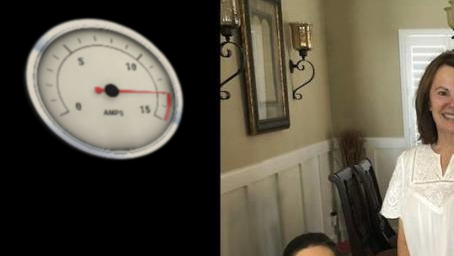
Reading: A 13
